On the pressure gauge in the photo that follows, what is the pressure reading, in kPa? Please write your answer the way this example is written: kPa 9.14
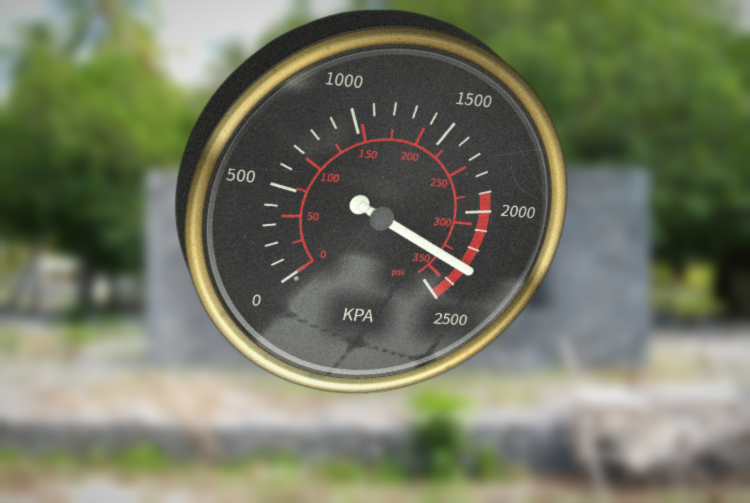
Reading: kPa 2300
